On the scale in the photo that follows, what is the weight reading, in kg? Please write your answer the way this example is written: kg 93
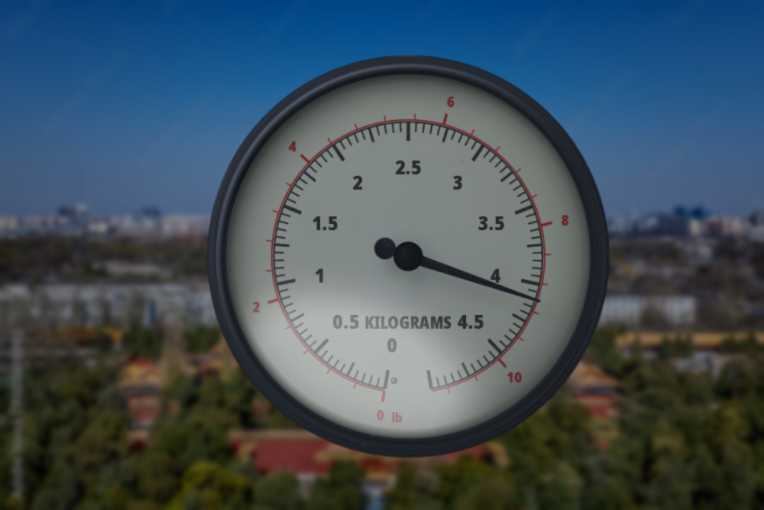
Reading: kg 4.1
